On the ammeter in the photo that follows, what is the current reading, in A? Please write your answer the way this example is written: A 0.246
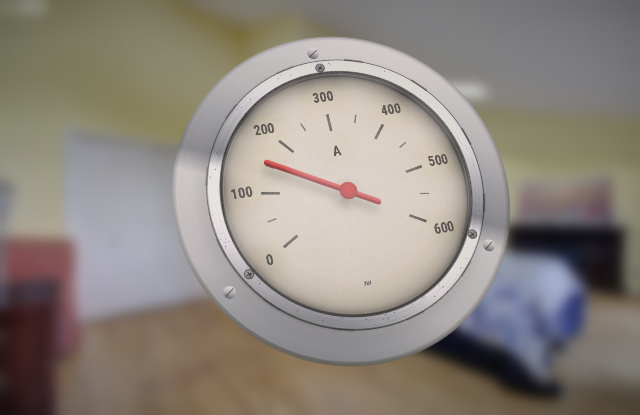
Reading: A 150
